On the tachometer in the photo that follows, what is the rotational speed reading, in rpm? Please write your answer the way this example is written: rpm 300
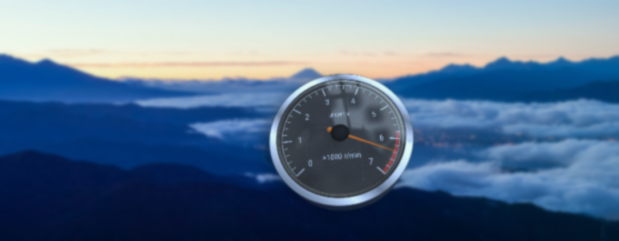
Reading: rpm 6400
